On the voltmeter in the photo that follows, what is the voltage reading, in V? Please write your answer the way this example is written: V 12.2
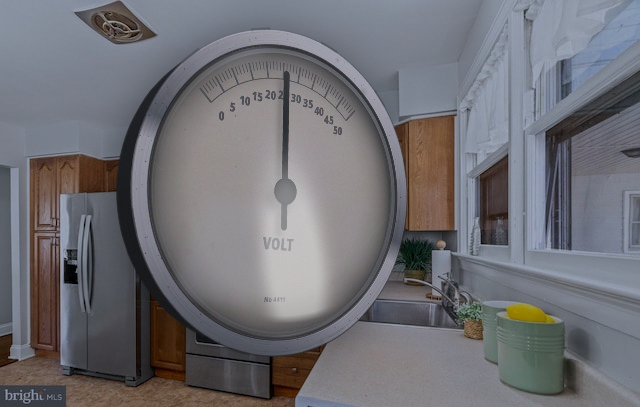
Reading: V 25
